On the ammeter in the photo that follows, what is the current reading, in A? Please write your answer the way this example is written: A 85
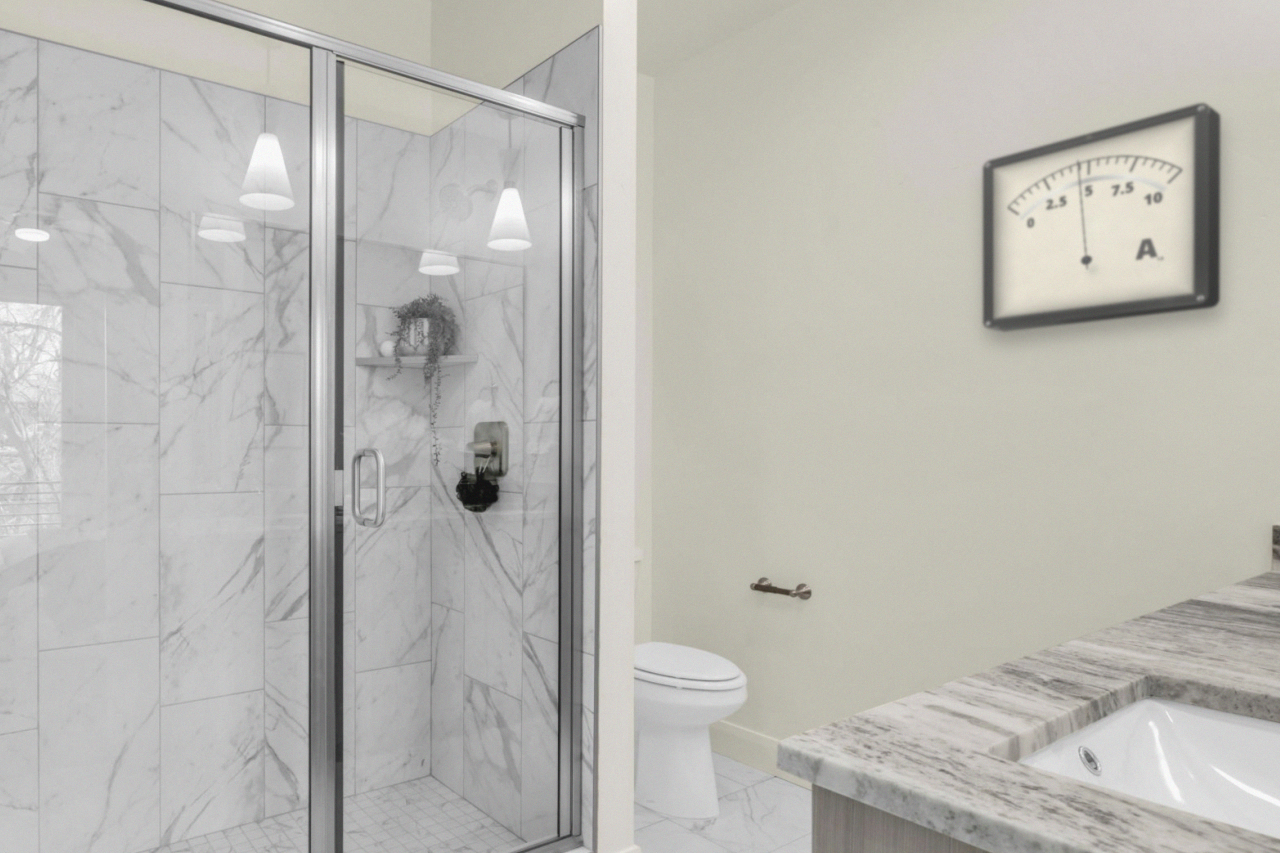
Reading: A 4.5
